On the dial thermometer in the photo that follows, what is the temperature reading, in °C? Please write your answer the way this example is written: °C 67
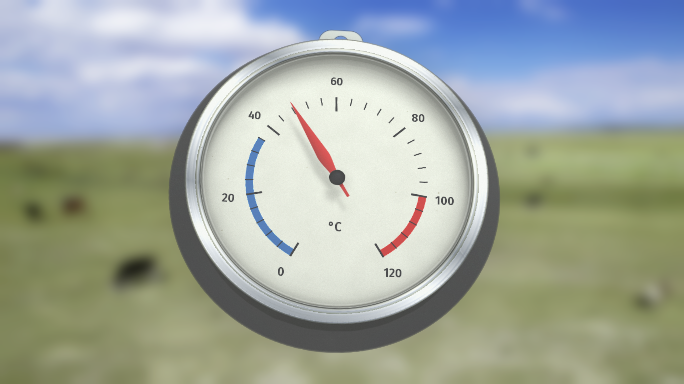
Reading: °C 48
